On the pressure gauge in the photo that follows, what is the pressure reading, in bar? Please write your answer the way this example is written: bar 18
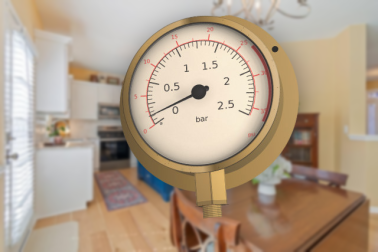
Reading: bar 0.1
